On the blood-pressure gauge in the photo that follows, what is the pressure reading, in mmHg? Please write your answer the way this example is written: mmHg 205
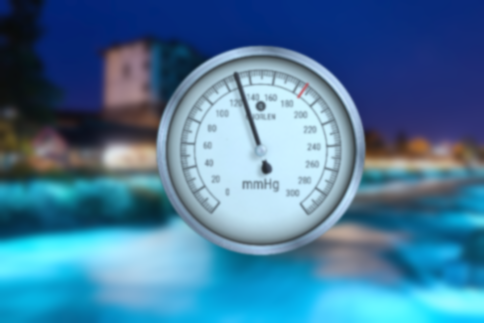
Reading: mmHg 130
